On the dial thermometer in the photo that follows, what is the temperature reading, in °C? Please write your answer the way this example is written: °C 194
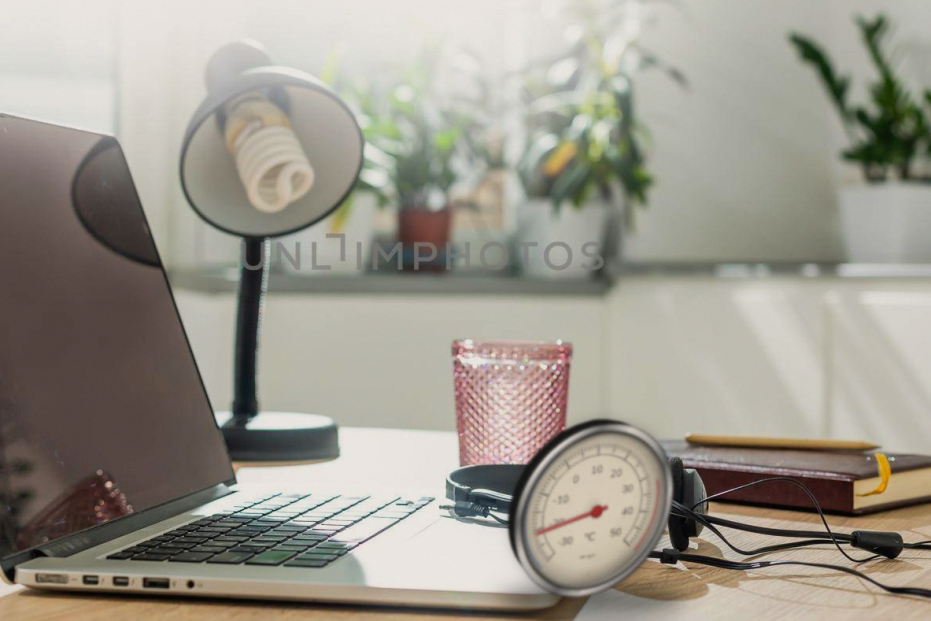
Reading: °C -20
